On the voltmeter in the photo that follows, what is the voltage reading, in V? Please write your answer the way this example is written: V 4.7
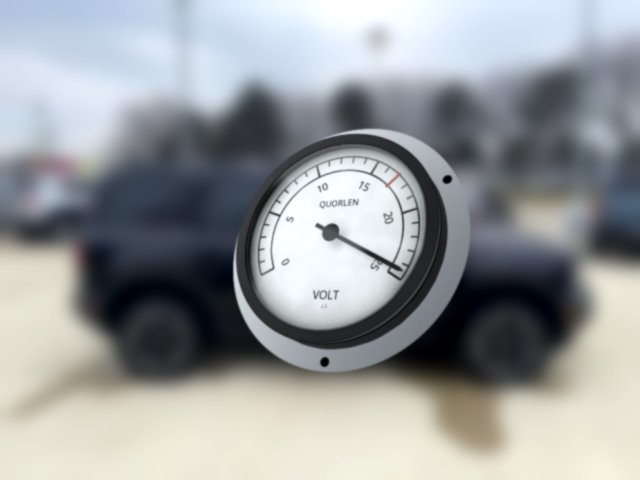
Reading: V 24.5
